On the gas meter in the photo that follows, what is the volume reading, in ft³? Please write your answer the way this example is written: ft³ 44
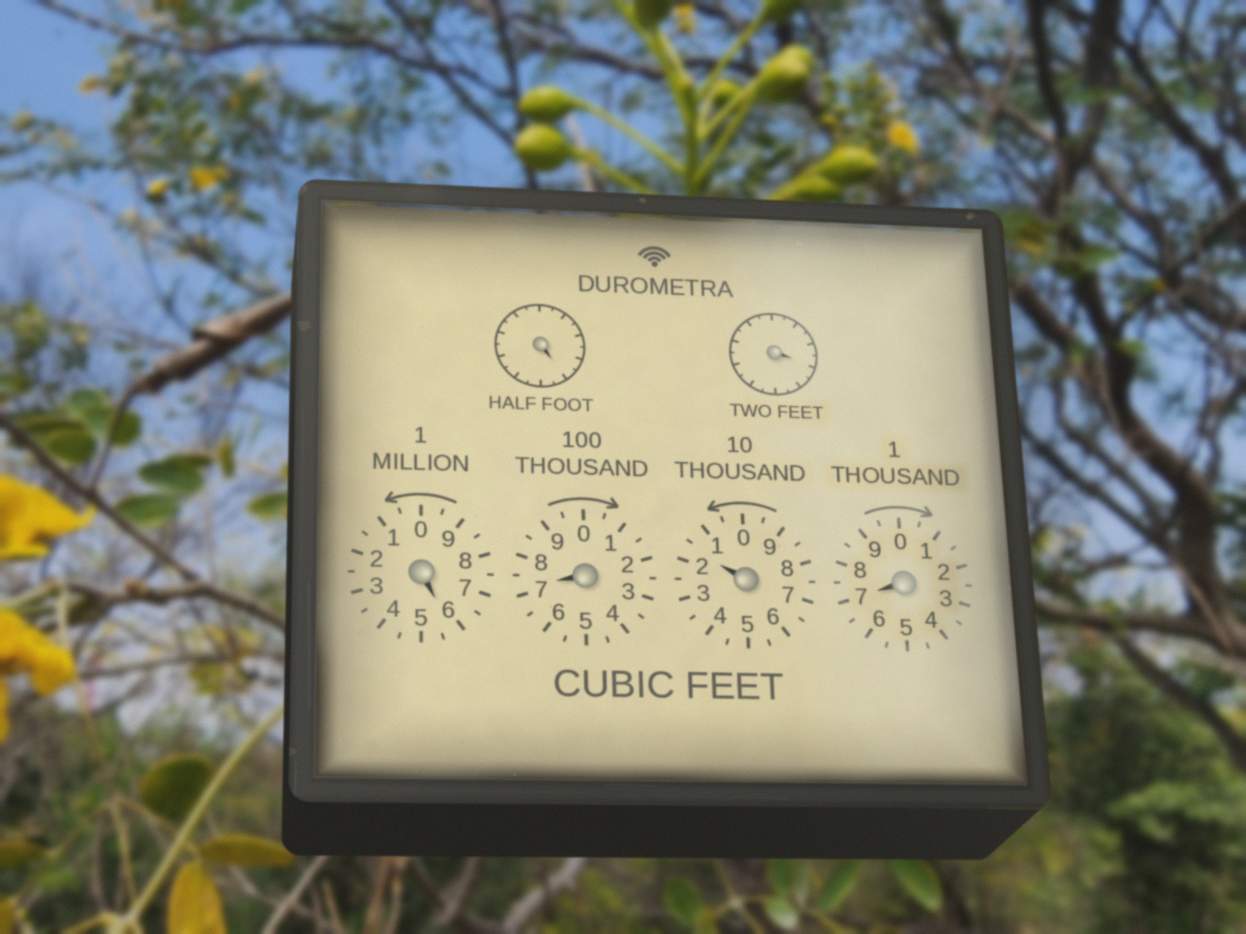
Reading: ft³ 571700
